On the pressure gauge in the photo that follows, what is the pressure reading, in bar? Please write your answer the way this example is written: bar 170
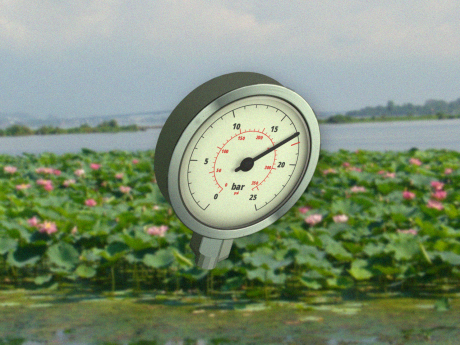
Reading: bar 17
